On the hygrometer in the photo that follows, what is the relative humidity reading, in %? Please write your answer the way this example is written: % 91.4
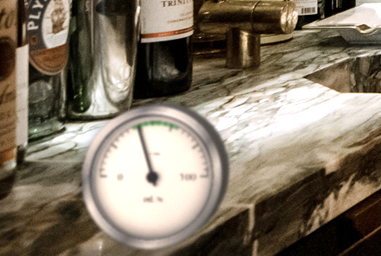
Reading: % 40
